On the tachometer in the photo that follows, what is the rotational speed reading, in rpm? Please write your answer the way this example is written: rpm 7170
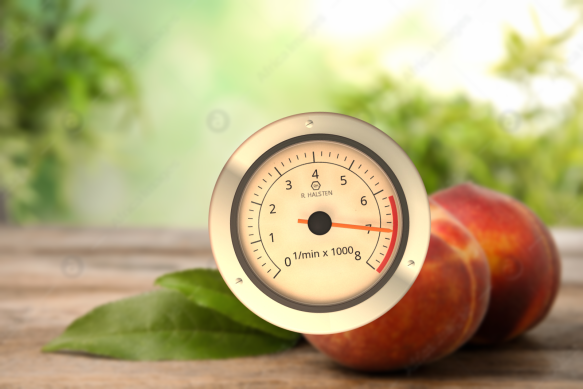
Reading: rpm 7000
